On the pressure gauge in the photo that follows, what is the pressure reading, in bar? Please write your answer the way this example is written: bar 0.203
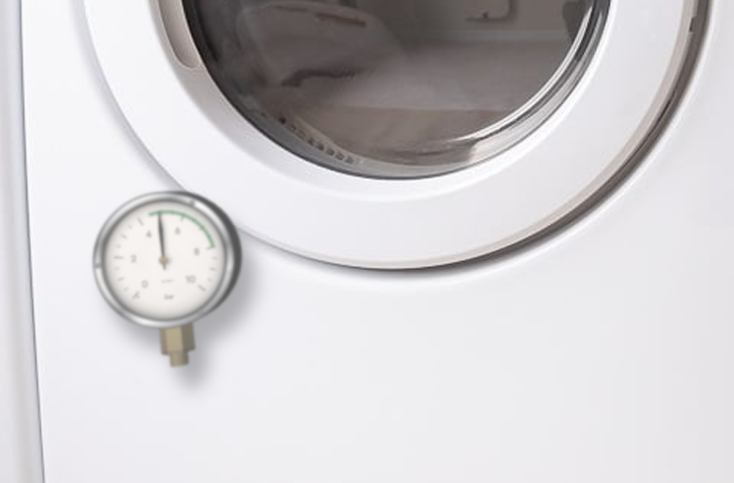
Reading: bar 5
